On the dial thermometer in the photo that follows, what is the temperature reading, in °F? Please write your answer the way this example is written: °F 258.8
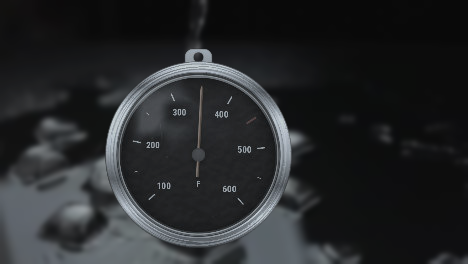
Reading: °F 350
